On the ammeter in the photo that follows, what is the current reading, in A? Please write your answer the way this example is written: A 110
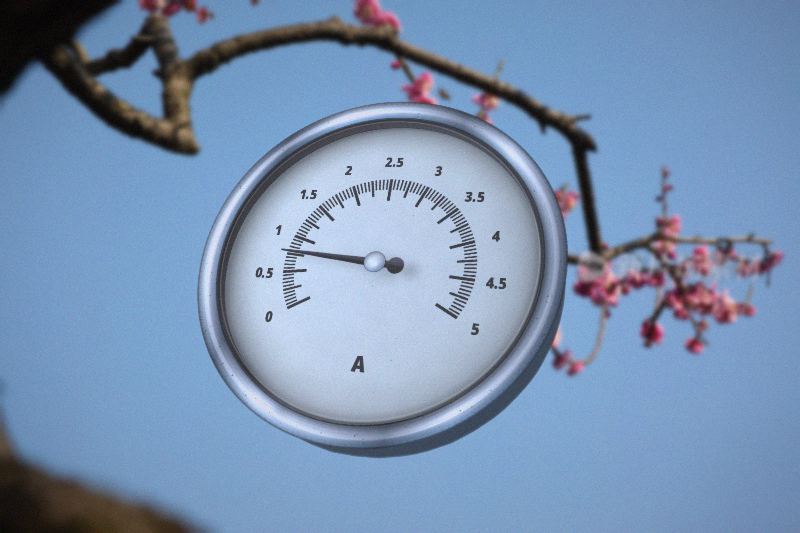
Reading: A 0.75
